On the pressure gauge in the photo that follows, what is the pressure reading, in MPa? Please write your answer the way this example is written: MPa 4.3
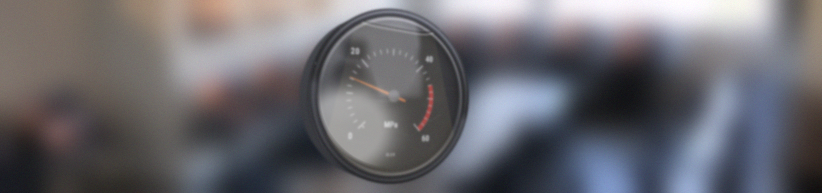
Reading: MPa 14
